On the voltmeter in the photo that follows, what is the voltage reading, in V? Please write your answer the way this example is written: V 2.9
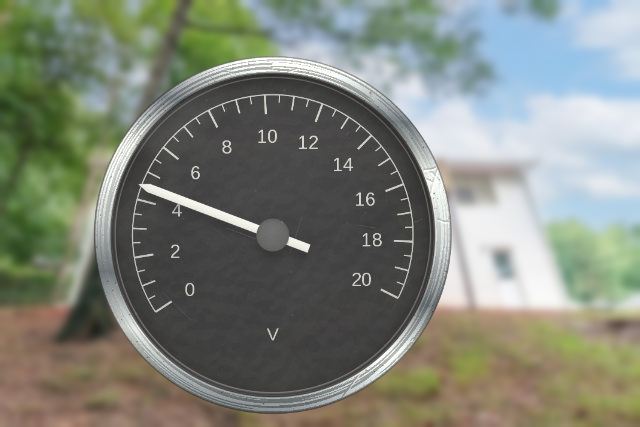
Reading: V 4.5
